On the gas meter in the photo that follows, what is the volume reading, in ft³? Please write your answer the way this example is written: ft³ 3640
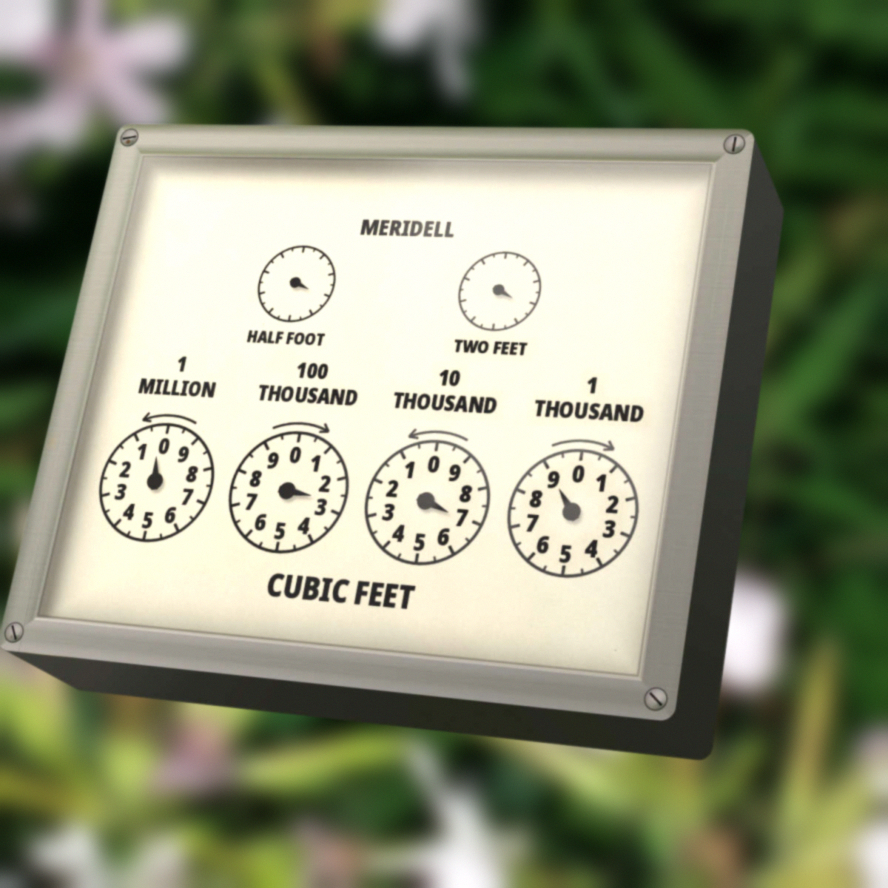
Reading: ft³ 26900
